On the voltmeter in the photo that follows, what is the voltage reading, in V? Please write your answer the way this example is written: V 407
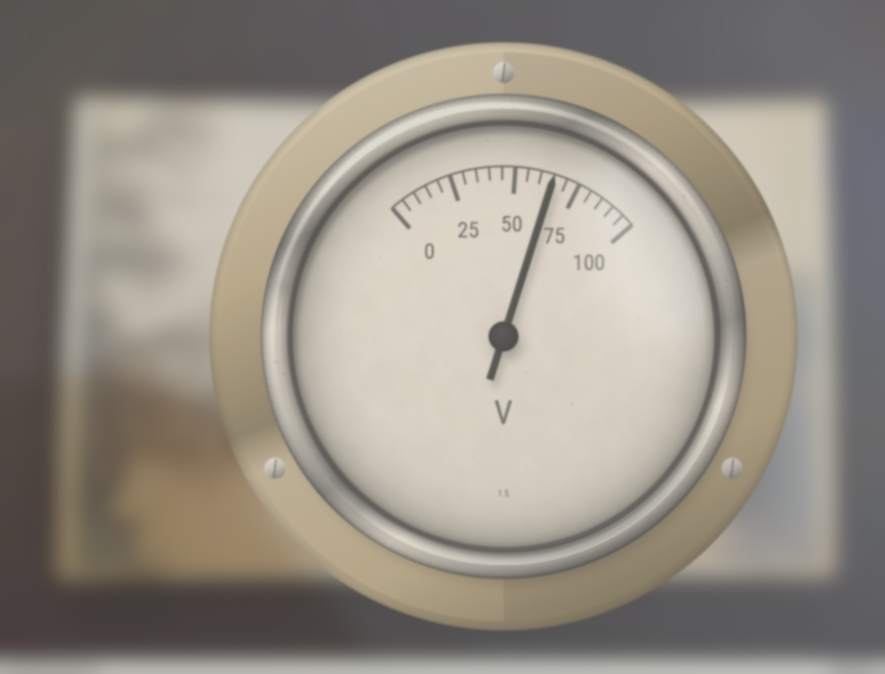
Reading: V 65
